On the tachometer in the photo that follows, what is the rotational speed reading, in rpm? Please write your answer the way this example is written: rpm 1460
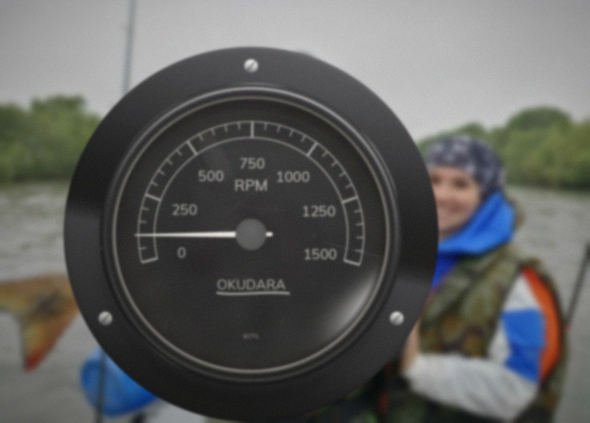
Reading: rpm 100
